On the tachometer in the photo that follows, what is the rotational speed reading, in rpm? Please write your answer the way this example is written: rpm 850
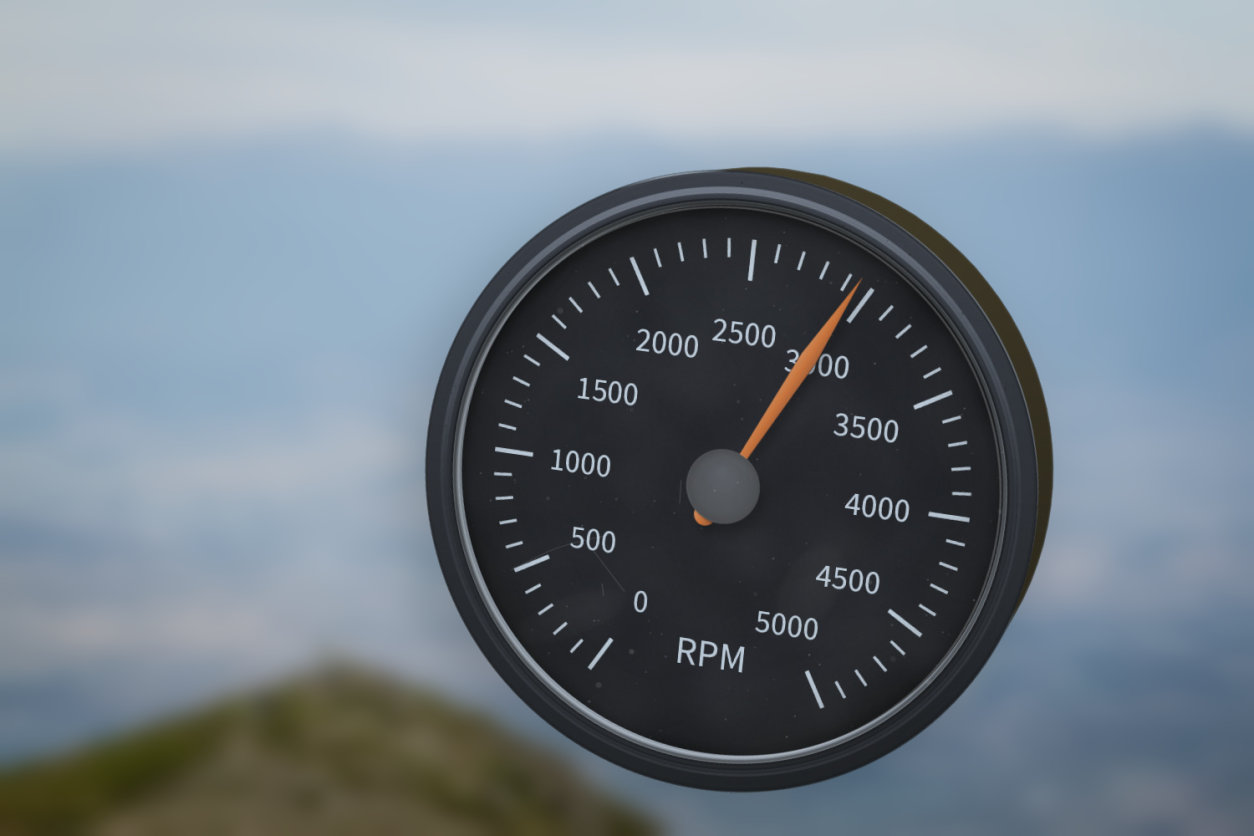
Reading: rpm 2950
